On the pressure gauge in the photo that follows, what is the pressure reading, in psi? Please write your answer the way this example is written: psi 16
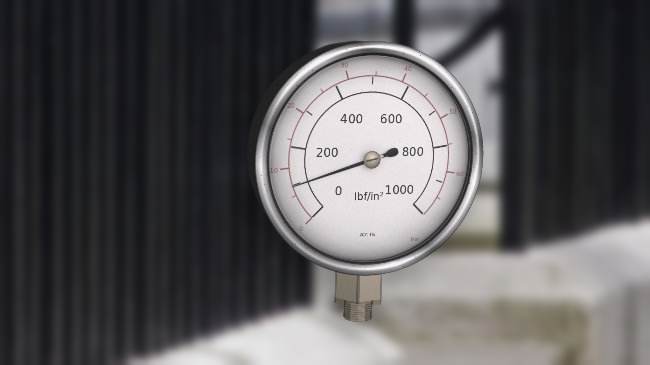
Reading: psi 100
